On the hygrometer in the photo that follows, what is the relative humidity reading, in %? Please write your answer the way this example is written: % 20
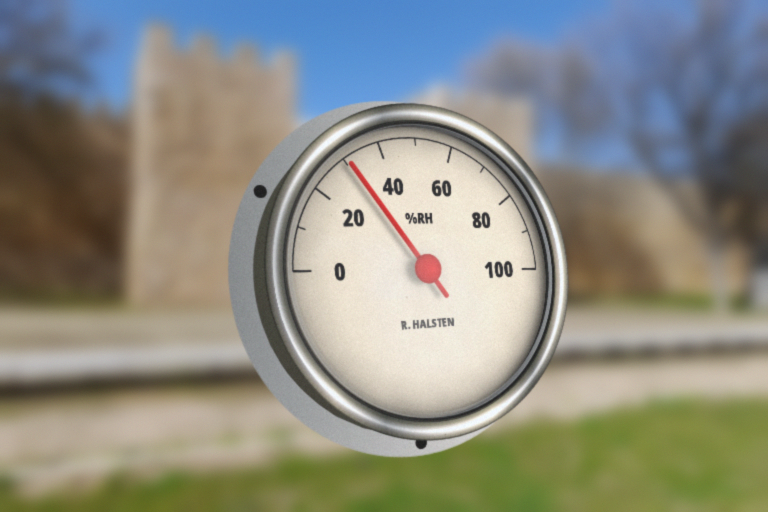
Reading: % 30
